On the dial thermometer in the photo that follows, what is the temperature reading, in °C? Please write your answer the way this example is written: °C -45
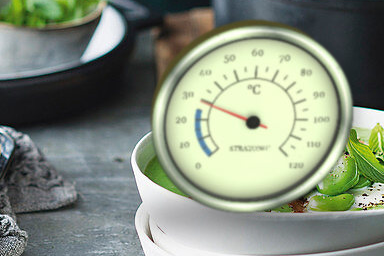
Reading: °C 30
